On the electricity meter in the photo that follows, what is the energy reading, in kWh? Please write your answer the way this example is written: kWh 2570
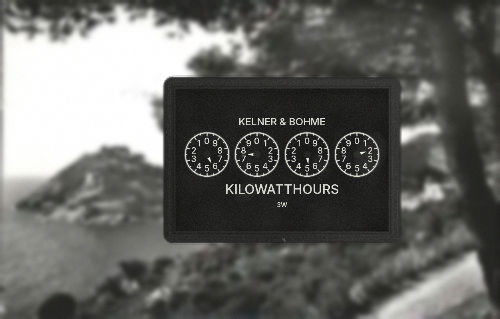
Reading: kWh 5752
